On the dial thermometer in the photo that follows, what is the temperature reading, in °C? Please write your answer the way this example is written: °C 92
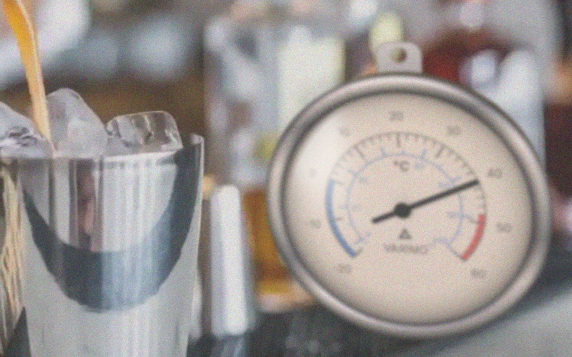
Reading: °C 40
